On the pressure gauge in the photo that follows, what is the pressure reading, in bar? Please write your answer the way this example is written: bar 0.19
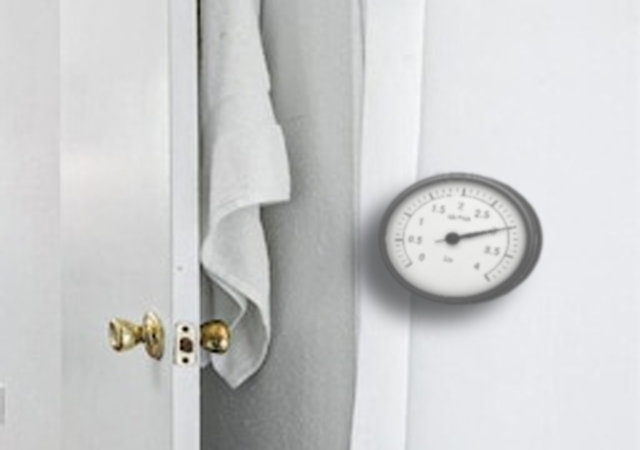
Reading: bar 3
